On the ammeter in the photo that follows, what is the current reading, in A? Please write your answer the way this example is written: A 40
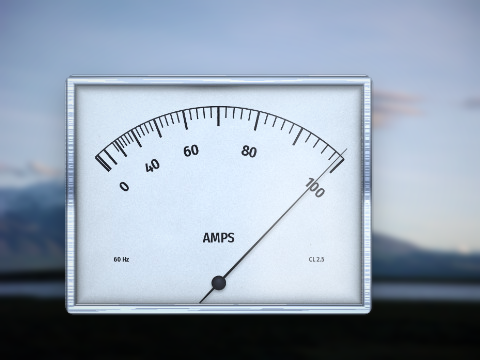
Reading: A 99
